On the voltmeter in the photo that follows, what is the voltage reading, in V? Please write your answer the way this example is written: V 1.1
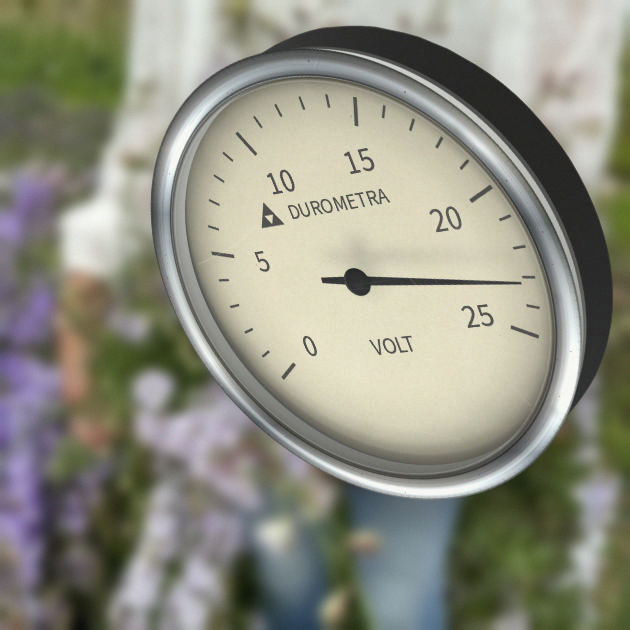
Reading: V 23
